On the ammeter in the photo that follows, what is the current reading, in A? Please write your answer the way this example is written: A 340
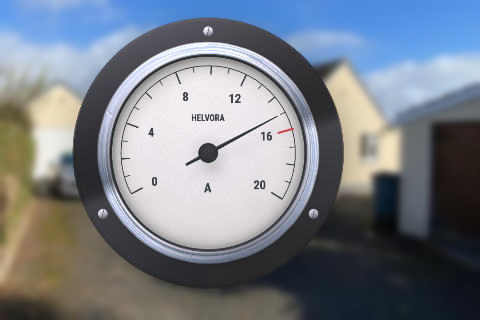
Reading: A 15
